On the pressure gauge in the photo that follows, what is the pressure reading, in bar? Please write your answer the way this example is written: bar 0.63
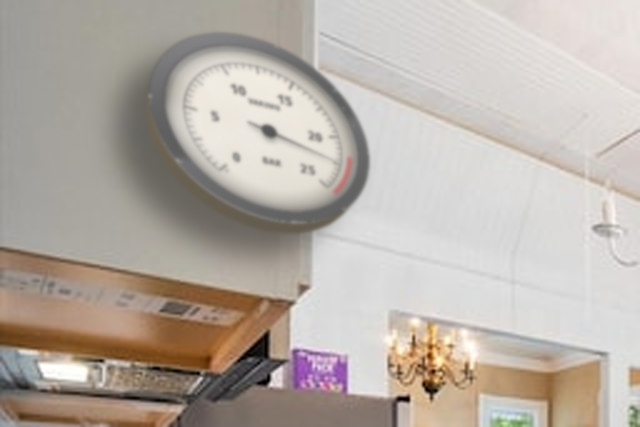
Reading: bar 22.5
